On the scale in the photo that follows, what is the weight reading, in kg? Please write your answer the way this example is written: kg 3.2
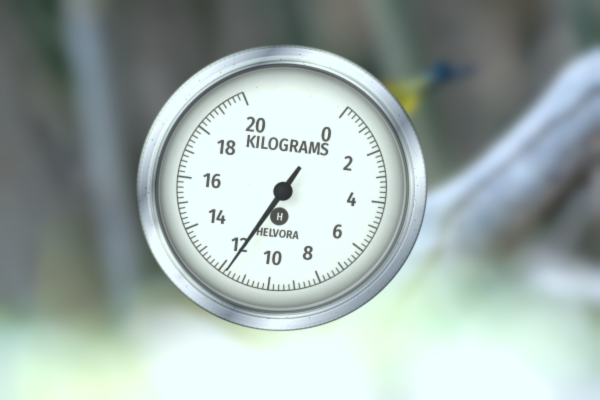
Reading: kg 11.8
